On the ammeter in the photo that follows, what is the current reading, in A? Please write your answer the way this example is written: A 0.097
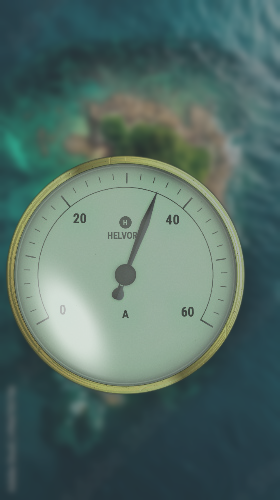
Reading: A 35
